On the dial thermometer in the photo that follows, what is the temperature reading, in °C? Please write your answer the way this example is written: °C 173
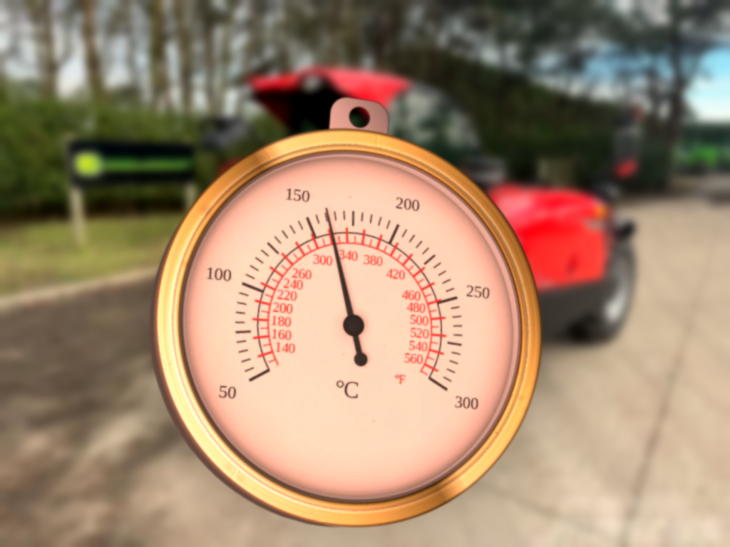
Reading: °C 160
